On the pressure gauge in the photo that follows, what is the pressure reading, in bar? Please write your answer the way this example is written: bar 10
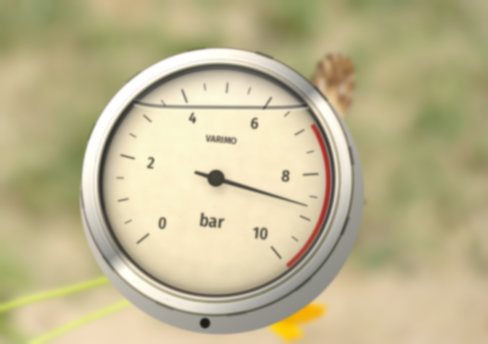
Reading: bar 8.75
